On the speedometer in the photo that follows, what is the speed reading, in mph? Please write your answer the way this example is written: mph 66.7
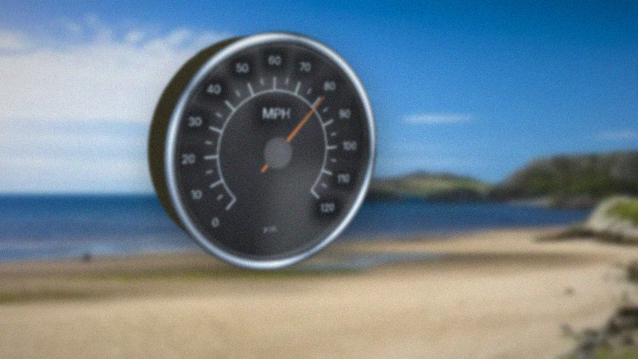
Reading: mph 80
